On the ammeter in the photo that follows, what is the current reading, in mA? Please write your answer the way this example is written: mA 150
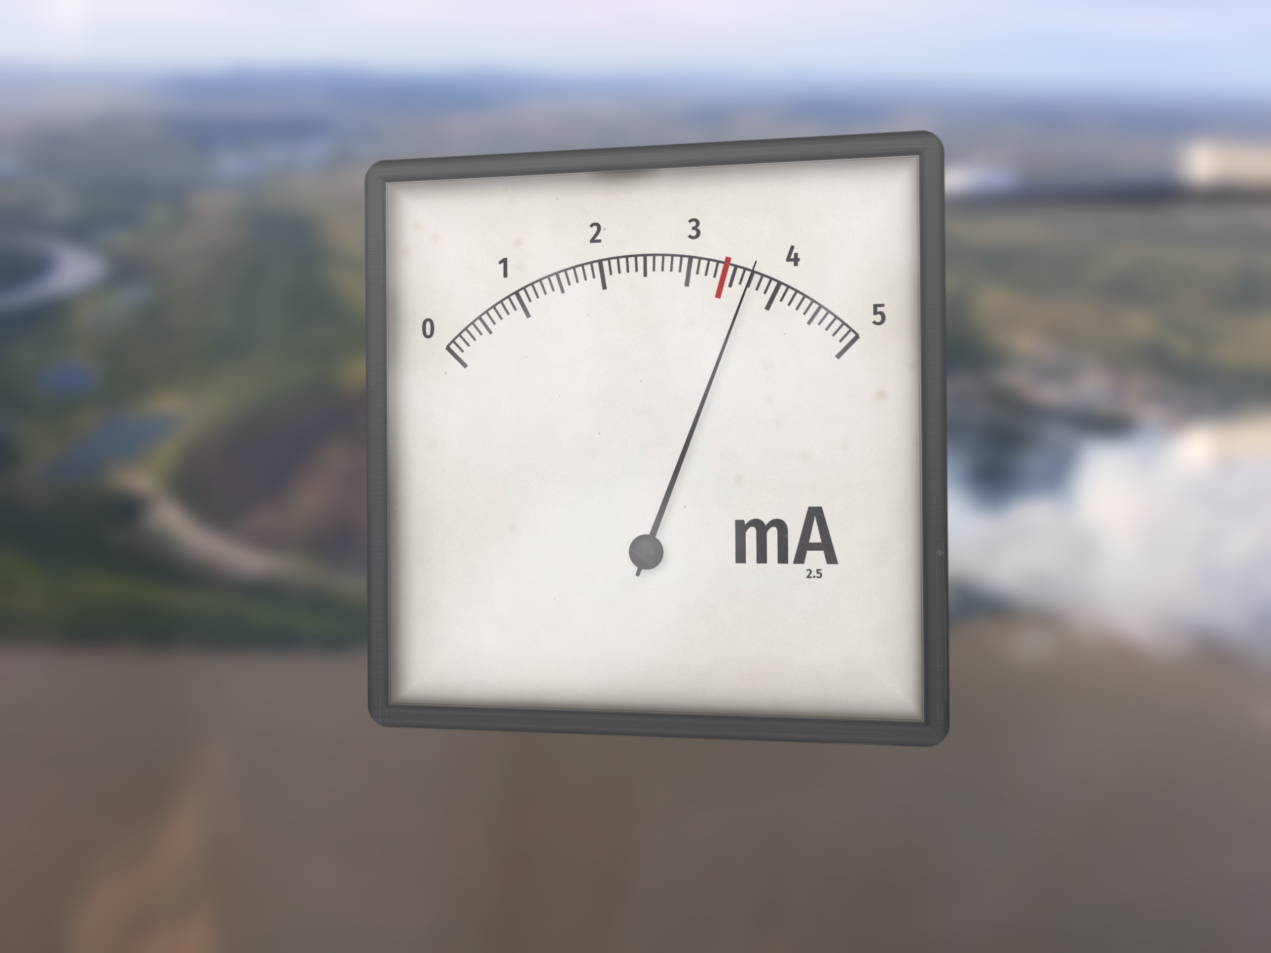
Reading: mA 3.7
